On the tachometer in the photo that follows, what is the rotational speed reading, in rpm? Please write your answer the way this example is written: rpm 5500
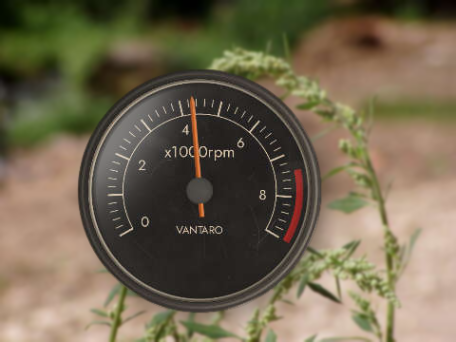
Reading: rpm 4300
